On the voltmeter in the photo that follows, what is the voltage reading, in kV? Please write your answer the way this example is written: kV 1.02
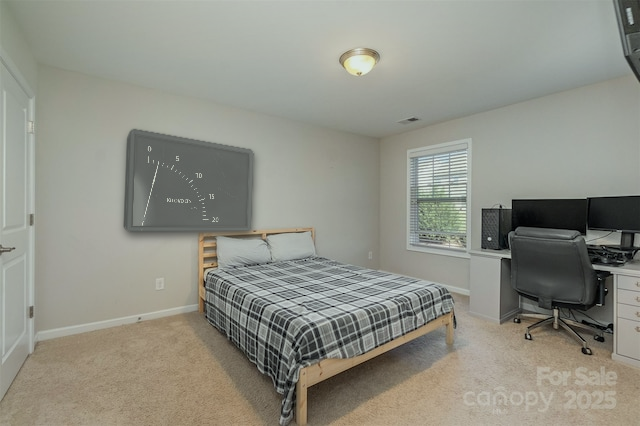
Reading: kV 2
